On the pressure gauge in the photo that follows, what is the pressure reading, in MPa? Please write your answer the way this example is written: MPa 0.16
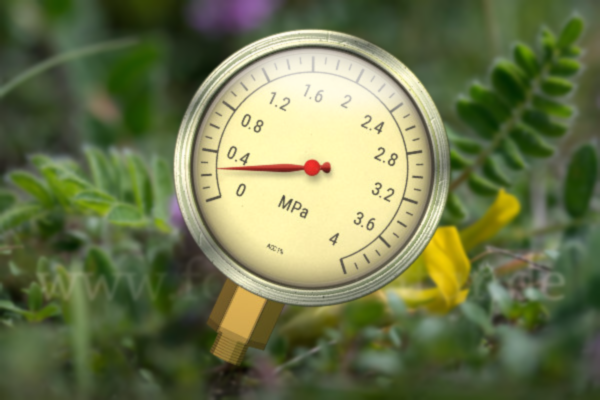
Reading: MPa 0.25
